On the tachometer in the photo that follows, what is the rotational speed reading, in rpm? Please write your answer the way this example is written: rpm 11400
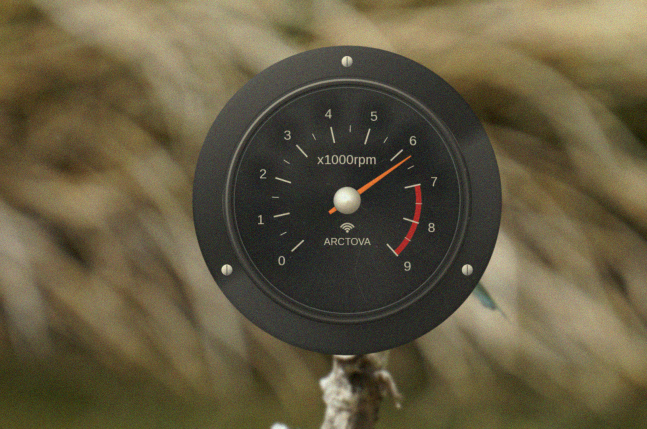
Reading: rpm 6250
